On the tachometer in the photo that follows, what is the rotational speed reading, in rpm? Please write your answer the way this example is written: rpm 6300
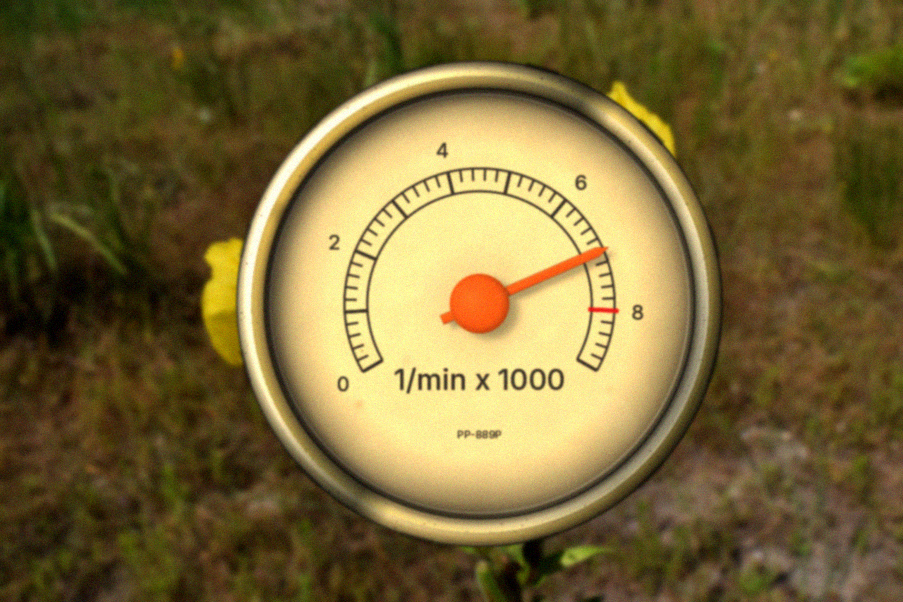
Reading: rpm 7000
